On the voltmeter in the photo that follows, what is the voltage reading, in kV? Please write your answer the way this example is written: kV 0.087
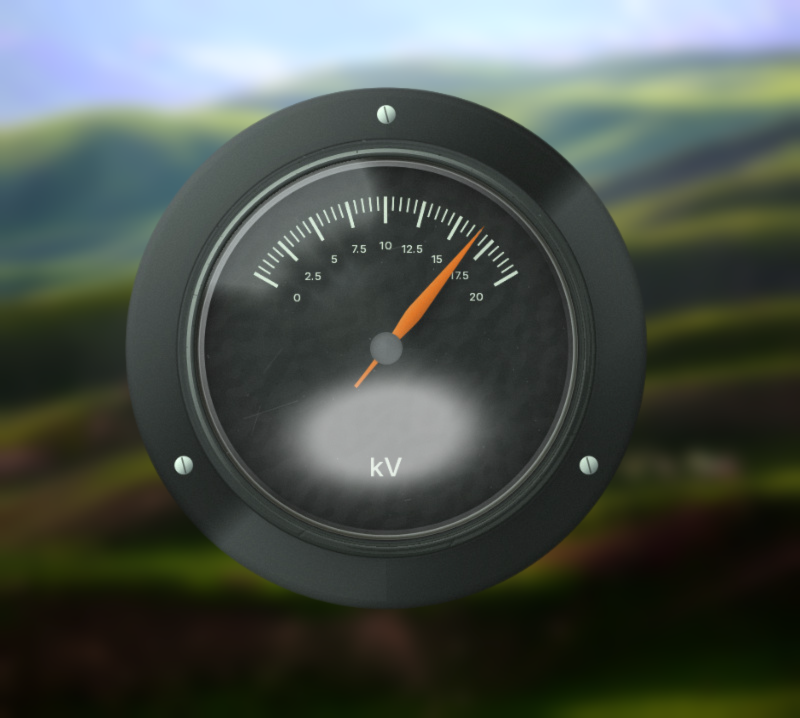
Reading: kV 16.5
